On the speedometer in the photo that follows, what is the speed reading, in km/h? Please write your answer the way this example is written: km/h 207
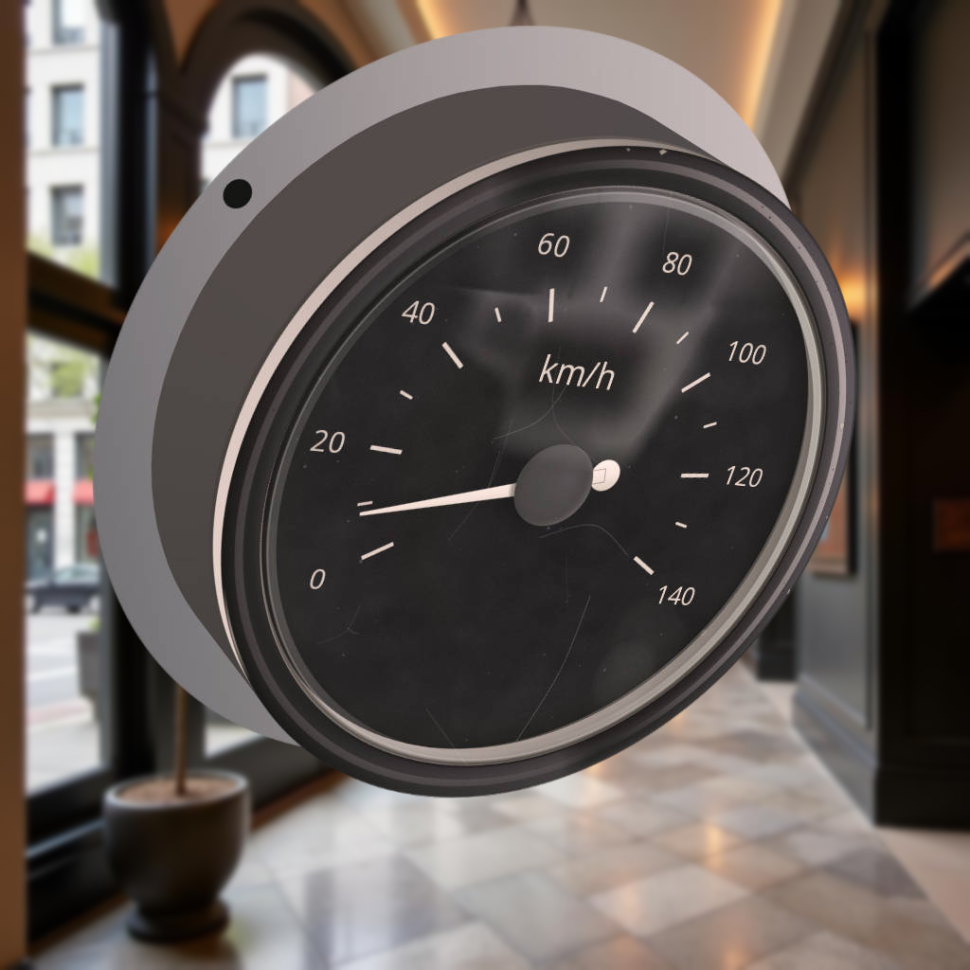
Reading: km/h 10
